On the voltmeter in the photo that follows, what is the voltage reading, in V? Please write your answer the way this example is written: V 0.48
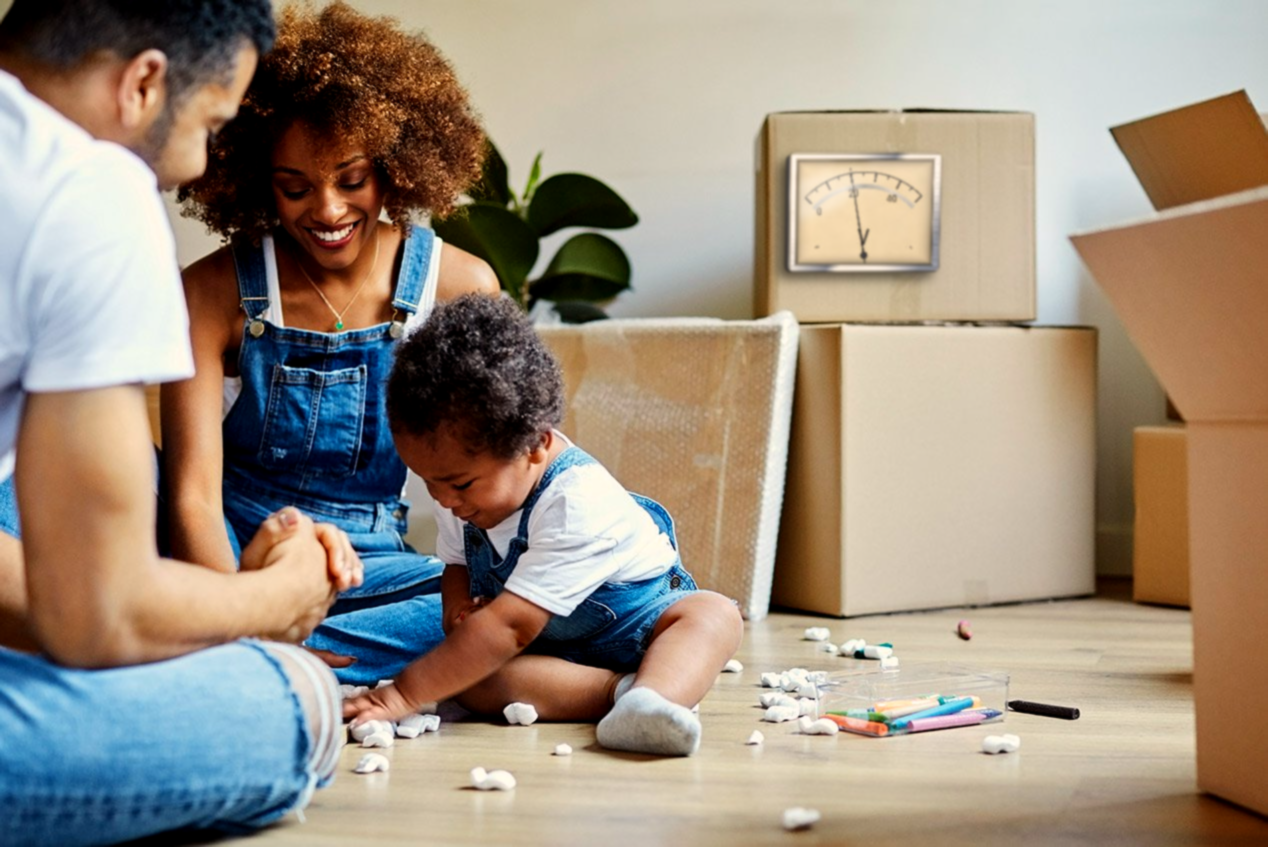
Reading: V 20
